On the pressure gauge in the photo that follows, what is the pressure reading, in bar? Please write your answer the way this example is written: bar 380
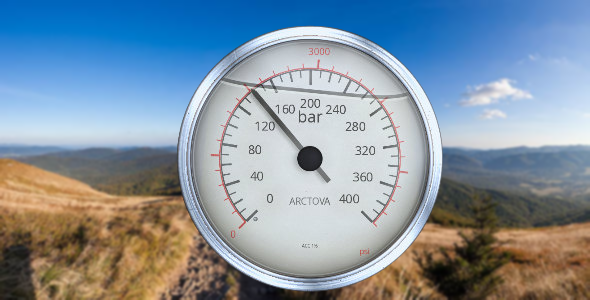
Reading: bar 140
